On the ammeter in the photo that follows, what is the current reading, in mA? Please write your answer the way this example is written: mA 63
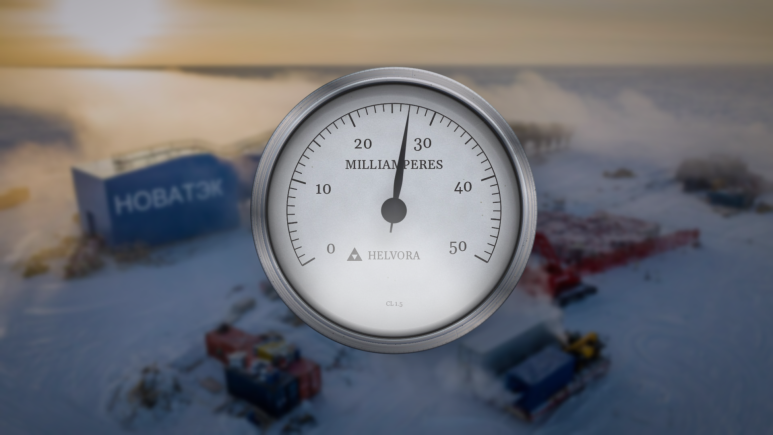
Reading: mA 27
